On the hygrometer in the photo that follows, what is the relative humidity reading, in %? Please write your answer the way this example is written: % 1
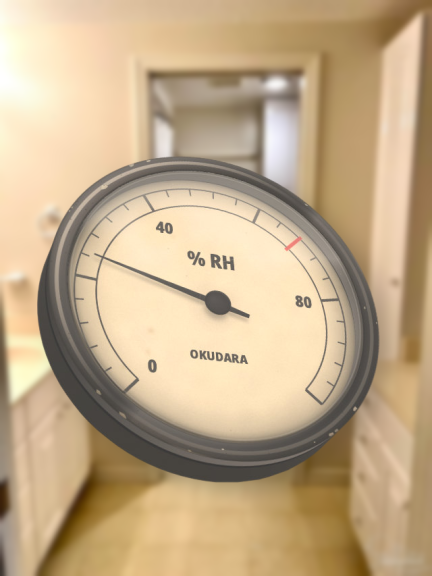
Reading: % 24
